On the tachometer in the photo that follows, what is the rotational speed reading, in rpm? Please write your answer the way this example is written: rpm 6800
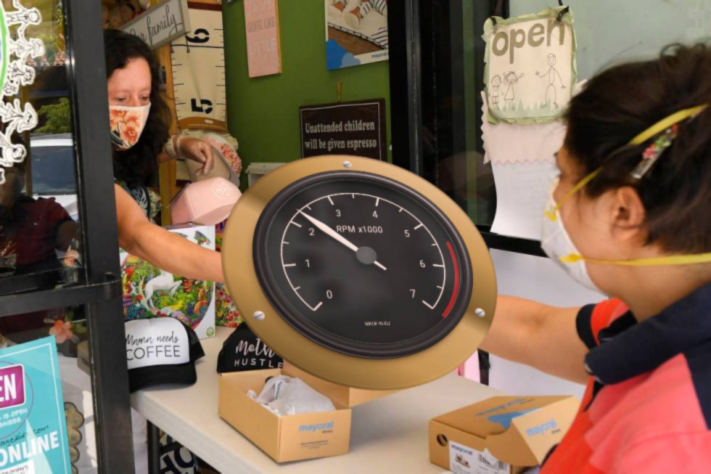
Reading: rpm 2250
